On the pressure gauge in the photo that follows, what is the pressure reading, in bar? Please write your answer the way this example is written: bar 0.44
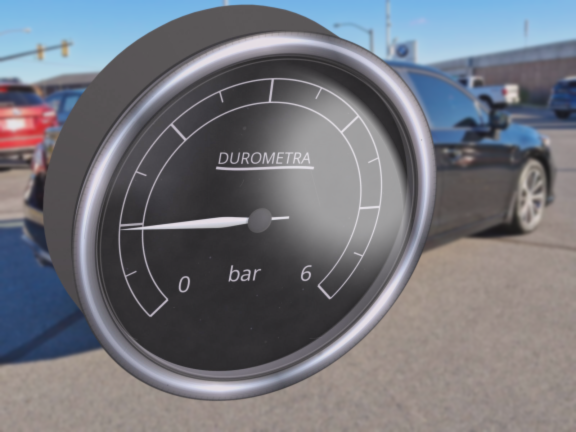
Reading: bar 1
